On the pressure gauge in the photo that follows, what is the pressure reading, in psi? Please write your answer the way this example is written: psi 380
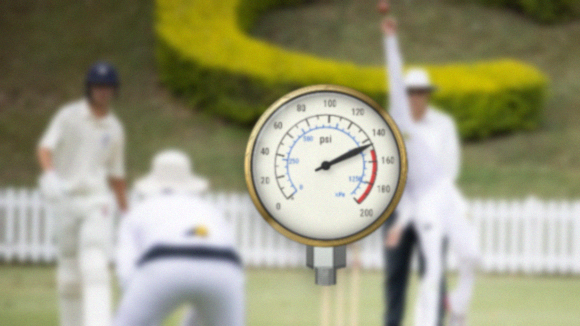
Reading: psi 145
